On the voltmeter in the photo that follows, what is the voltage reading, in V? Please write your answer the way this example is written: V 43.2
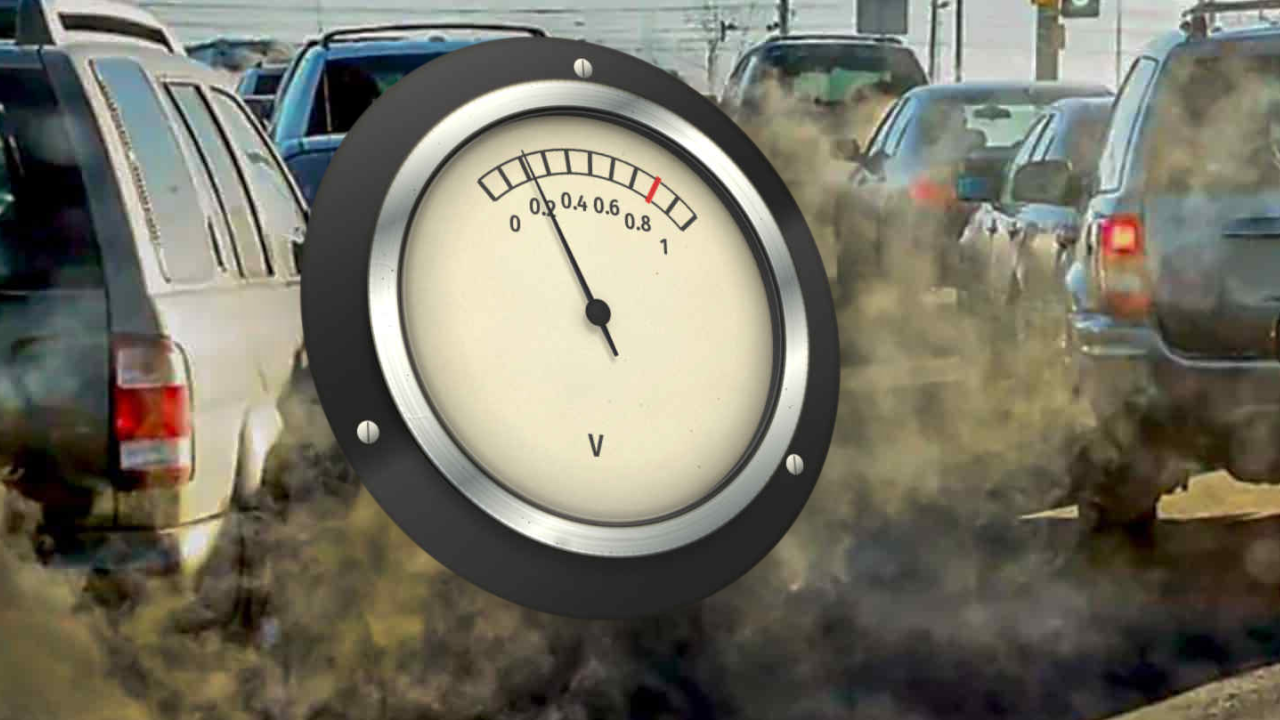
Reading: V 0.2
